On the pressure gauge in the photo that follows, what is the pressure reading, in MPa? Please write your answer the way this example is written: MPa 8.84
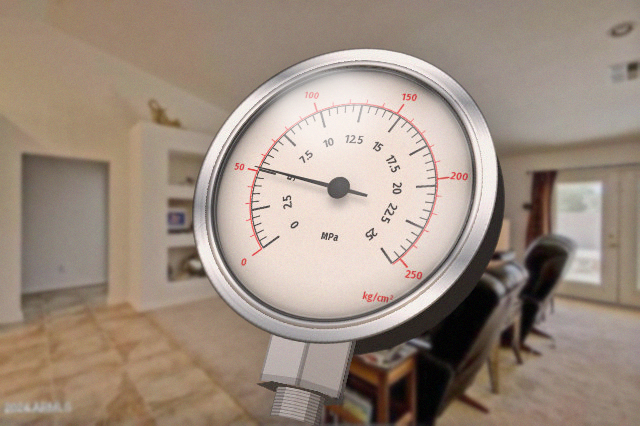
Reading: MPa 5
